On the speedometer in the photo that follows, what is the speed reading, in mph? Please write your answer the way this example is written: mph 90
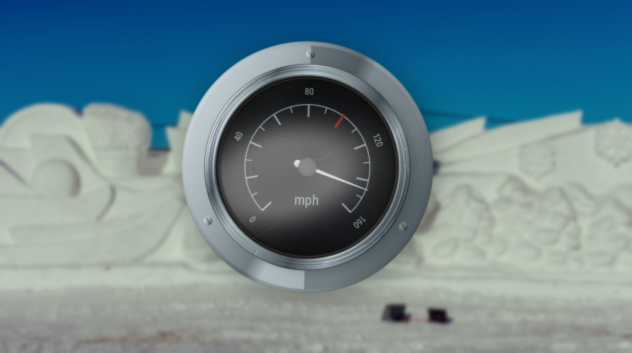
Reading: mph 145
